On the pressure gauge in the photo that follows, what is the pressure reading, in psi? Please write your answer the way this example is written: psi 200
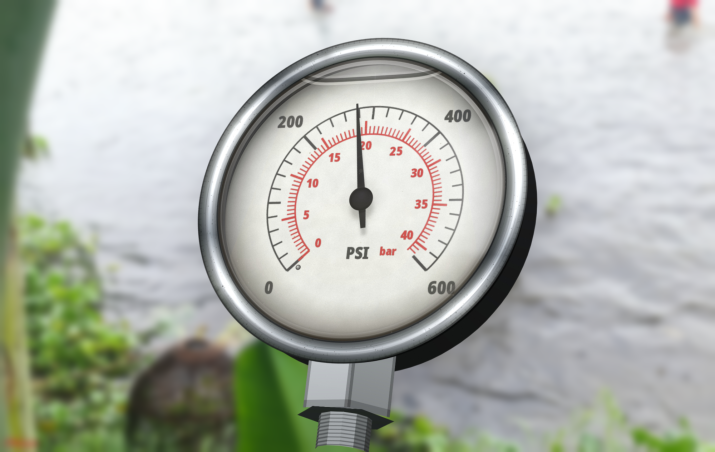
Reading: psi 280
